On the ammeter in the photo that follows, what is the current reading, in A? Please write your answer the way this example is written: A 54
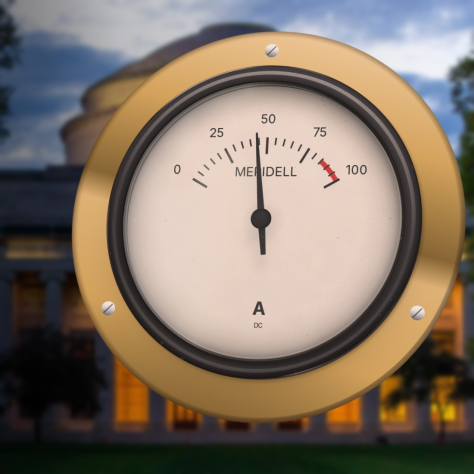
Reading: A 45
